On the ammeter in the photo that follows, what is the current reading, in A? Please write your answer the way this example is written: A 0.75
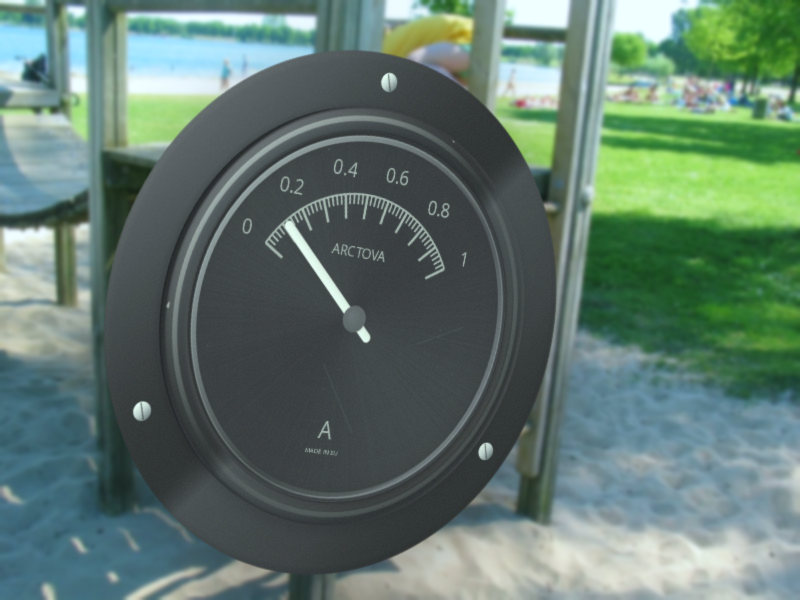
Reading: A 0.1
